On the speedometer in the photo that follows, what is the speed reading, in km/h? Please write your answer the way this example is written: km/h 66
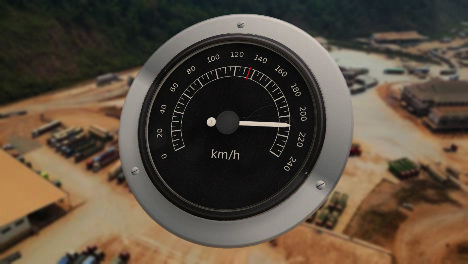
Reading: km/h 210
